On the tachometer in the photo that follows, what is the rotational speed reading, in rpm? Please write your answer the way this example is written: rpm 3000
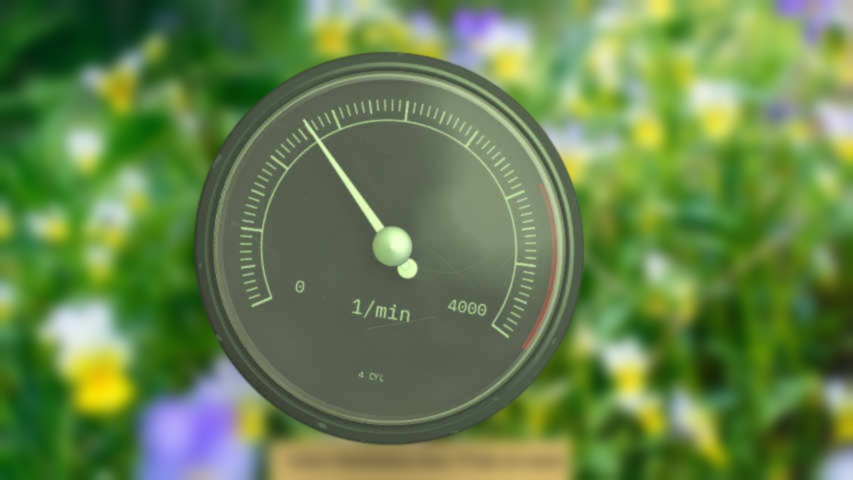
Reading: rpm 1300
